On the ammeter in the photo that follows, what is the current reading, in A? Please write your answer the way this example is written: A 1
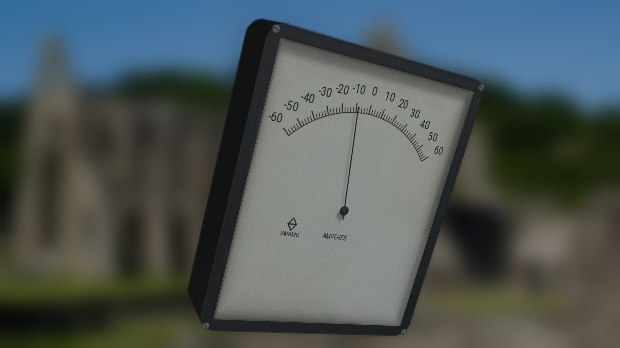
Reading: A -10
